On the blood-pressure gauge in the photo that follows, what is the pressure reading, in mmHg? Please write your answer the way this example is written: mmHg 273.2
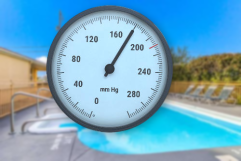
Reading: mmHg 180
